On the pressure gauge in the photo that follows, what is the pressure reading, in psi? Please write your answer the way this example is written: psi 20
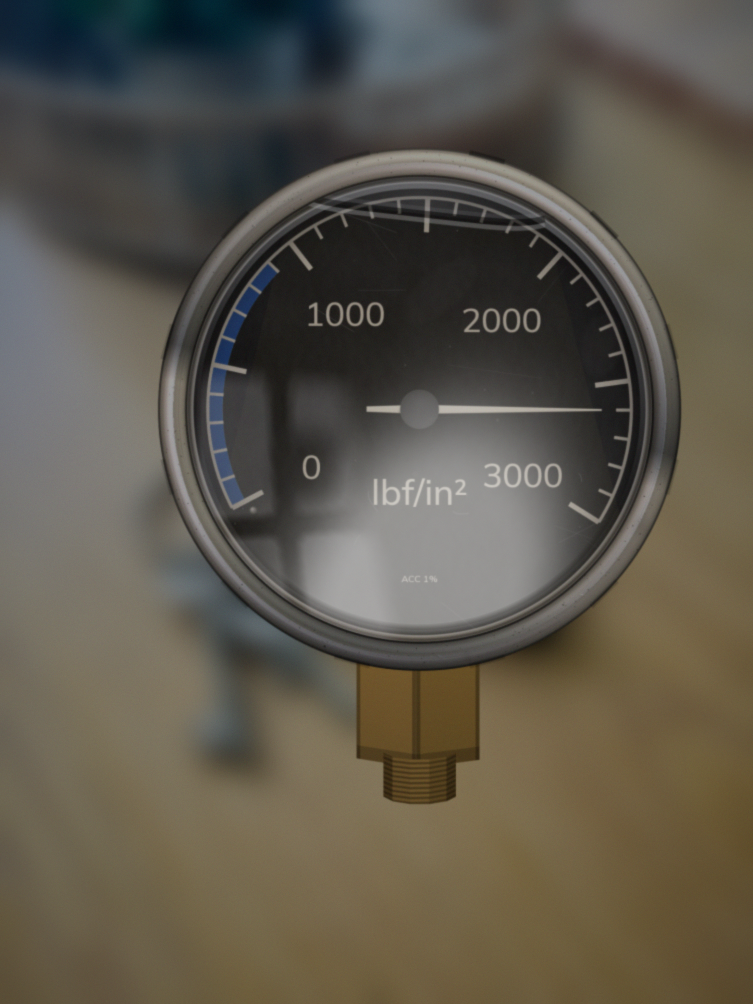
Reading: psi 2600
